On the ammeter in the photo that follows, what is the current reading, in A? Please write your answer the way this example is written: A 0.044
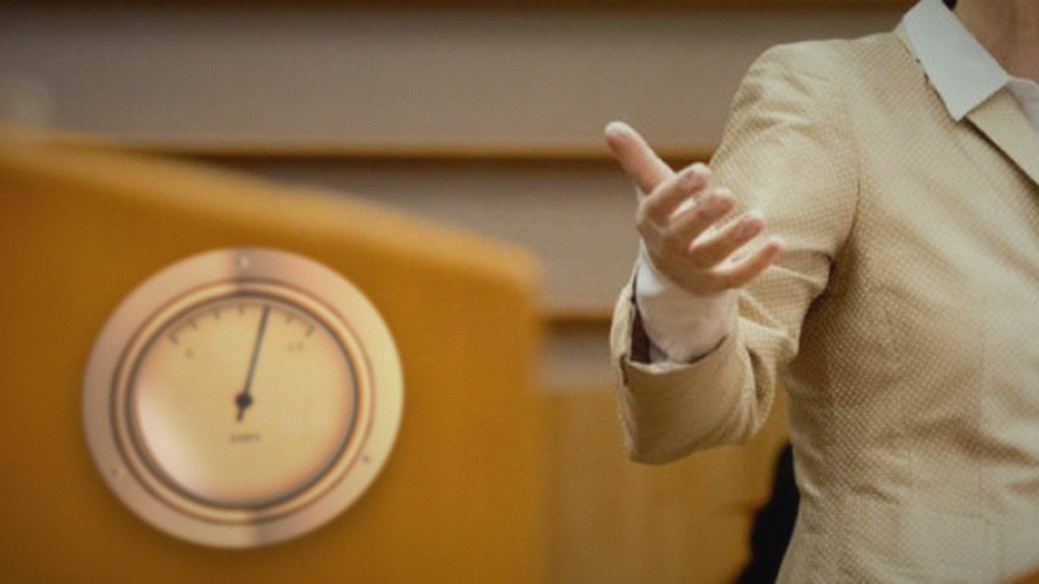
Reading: A 1
